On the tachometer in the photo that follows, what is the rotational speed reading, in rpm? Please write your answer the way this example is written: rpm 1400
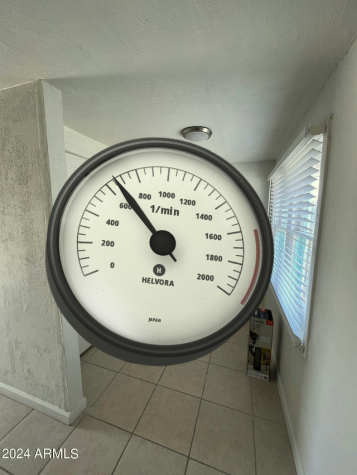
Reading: rpm 650
